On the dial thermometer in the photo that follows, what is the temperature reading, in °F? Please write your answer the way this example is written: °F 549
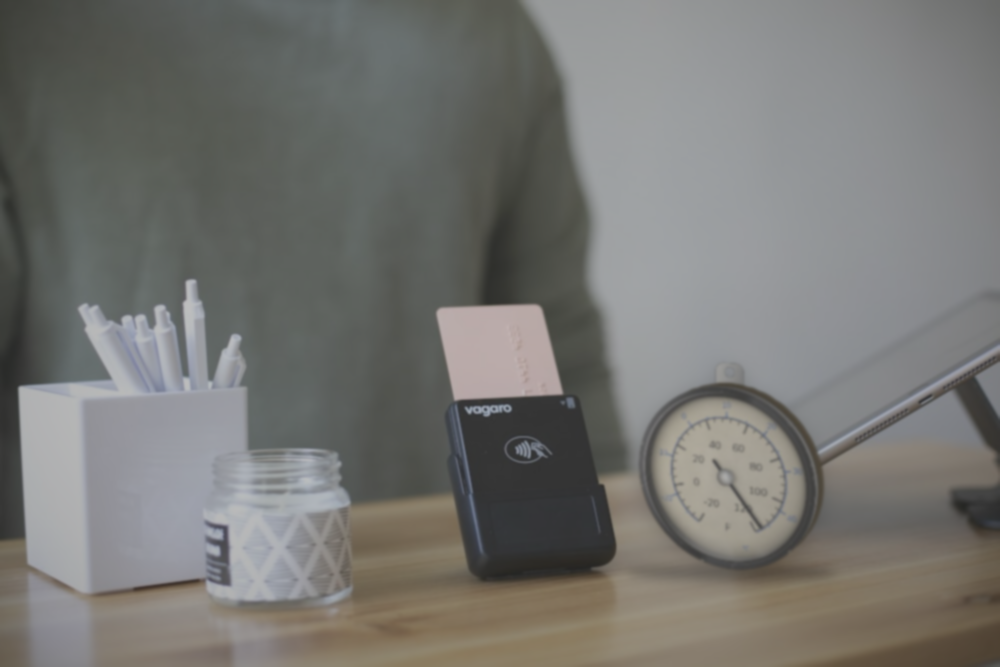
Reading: °F 116
